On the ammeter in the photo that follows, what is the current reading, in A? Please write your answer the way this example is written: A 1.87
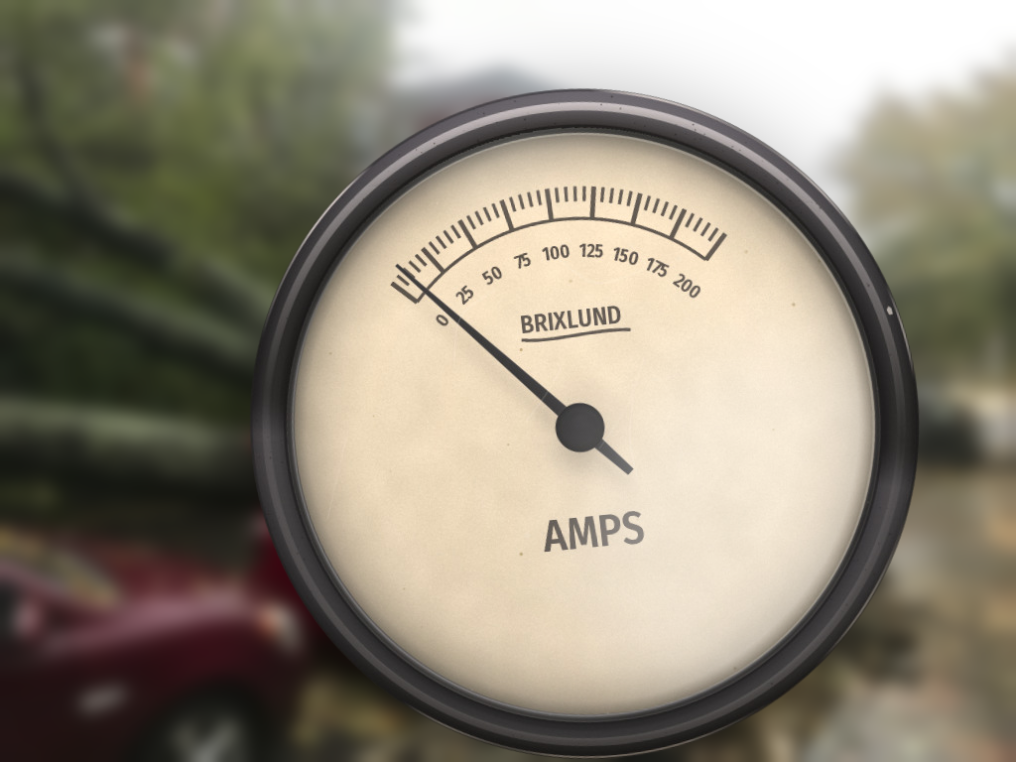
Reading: A 10
